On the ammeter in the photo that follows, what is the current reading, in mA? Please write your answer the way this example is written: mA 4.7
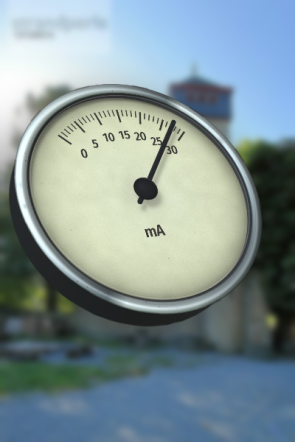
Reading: mA 27
